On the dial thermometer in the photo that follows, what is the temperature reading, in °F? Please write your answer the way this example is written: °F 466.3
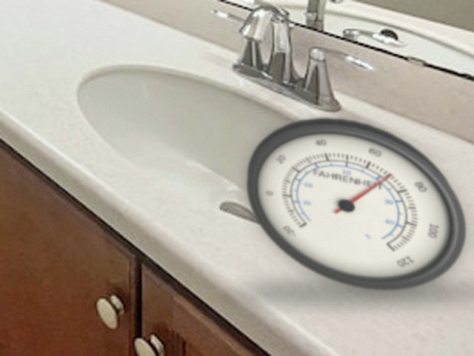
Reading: °F 70
